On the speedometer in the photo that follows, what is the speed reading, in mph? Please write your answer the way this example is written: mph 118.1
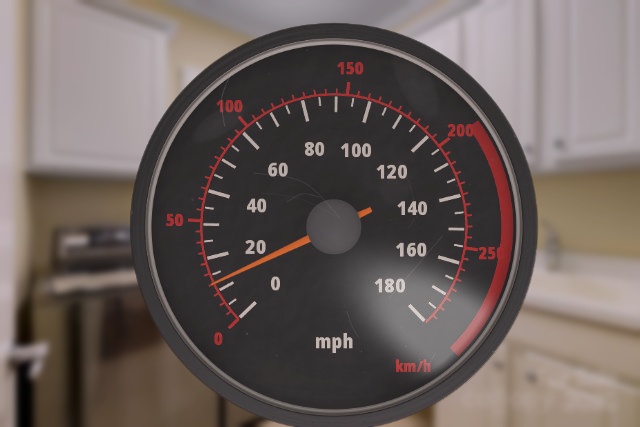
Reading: mph 12.5
